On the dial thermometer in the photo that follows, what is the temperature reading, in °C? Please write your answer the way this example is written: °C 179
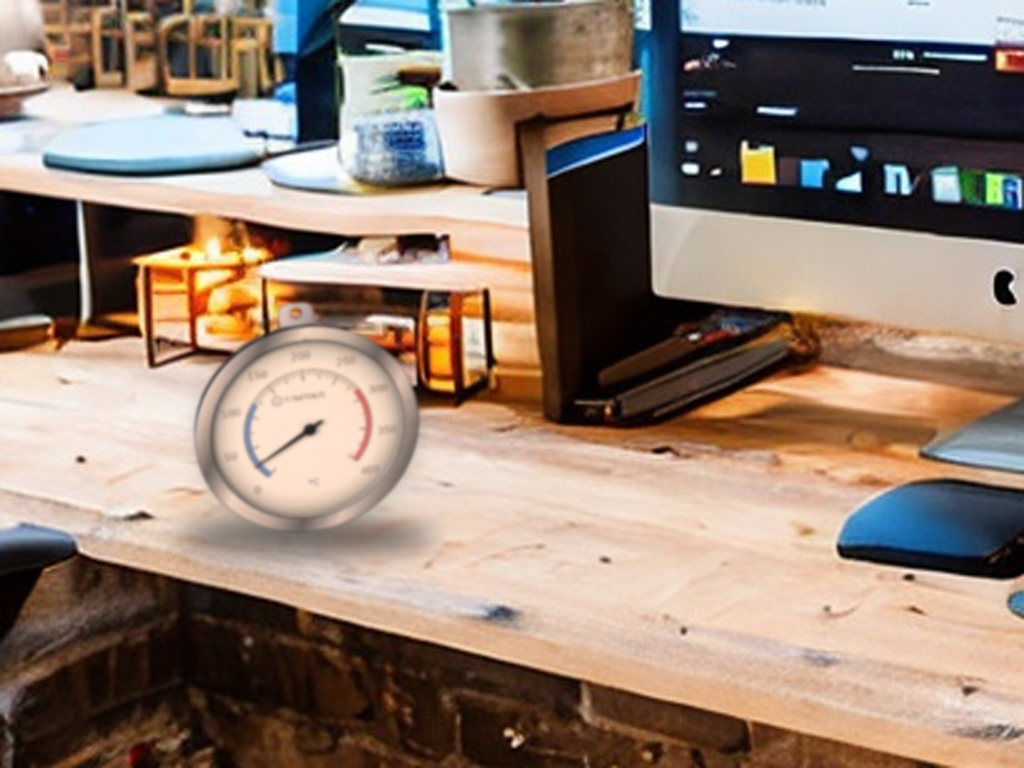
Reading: °C 25
